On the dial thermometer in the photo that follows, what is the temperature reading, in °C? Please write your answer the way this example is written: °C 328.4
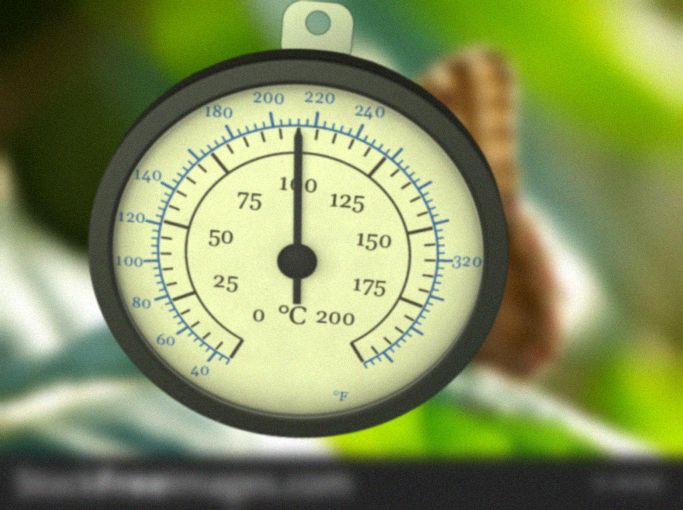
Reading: °C 100
